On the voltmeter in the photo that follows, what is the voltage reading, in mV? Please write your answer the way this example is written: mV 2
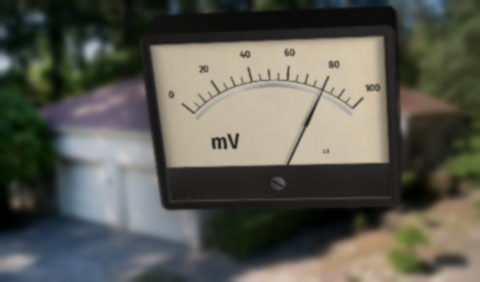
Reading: mV 80
